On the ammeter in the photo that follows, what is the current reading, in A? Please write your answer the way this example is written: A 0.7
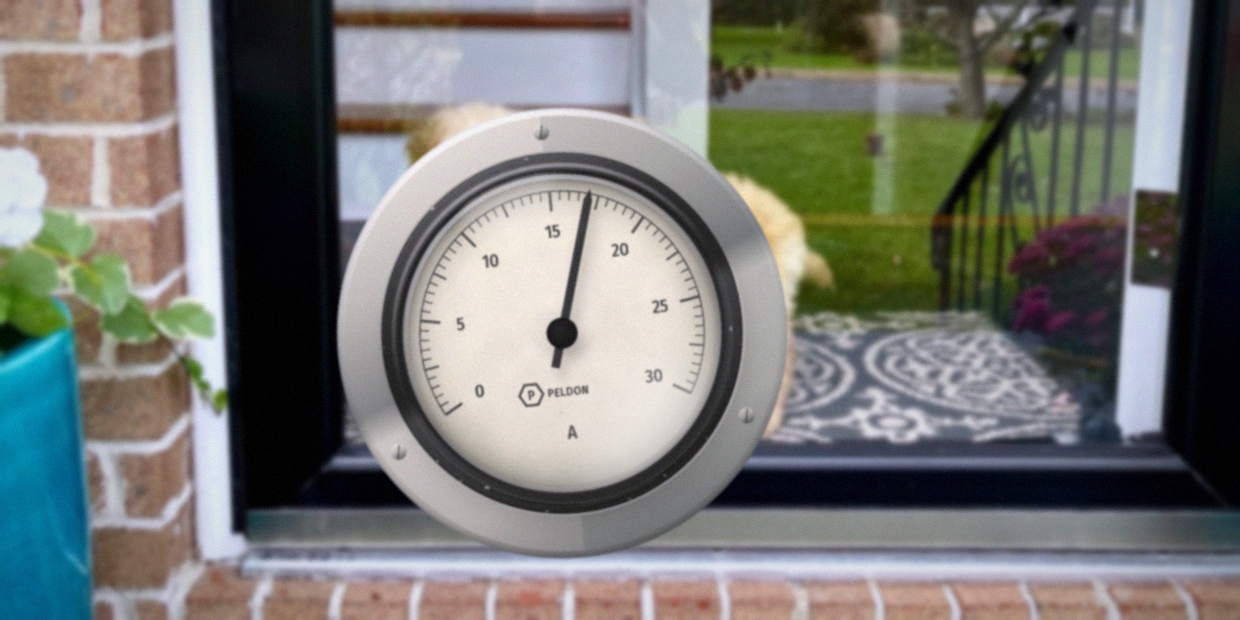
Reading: A 17
